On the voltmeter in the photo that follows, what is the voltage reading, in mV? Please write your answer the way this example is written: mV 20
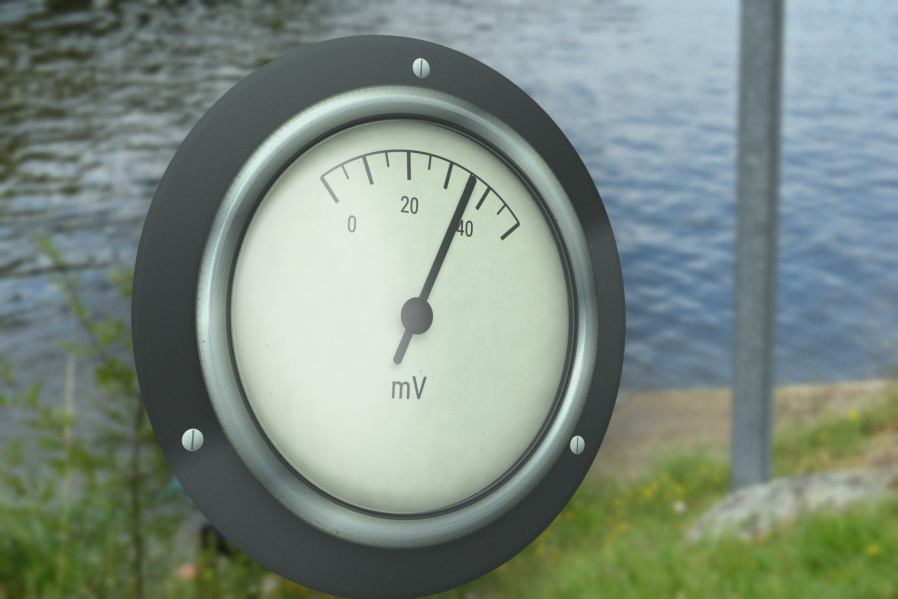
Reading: mV 35
